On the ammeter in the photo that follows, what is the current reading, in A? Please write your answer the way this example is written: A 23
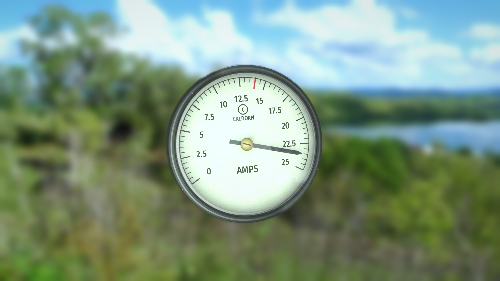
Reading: A 23.5
